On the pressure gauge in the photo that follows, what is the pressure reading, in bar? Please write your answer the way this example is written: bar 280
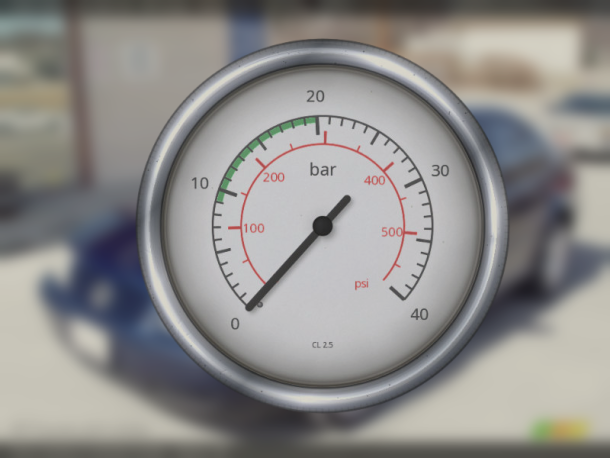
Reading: bar 0
